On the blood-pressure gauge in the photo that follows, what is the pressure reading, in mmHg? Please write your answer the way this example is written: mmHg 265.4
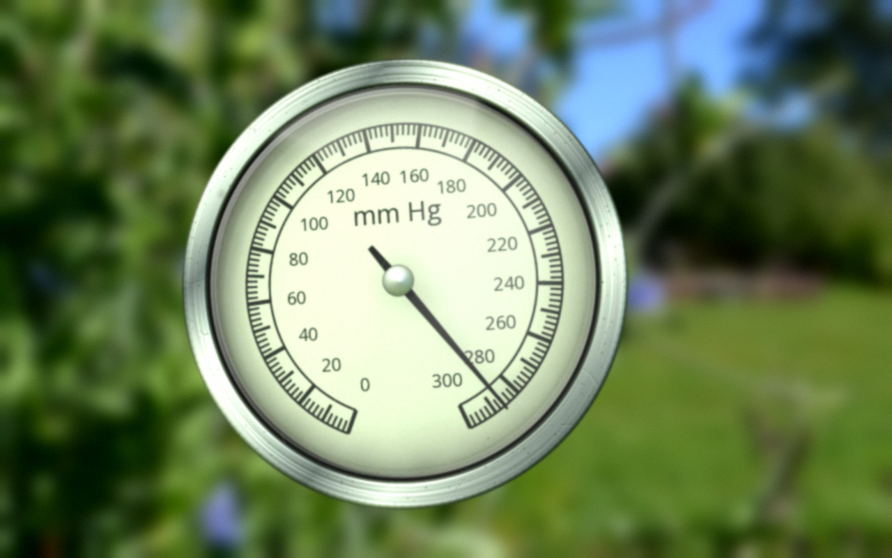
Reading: mmHg 286
